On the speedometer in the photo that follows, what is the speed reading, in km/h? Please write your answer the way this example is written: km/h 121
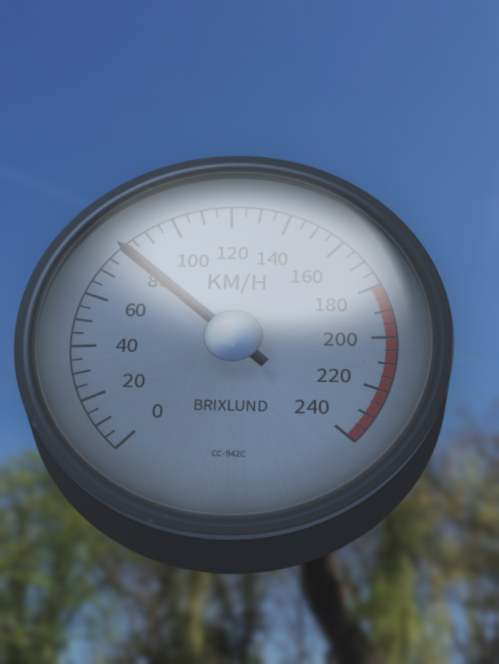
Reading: km/h 80
